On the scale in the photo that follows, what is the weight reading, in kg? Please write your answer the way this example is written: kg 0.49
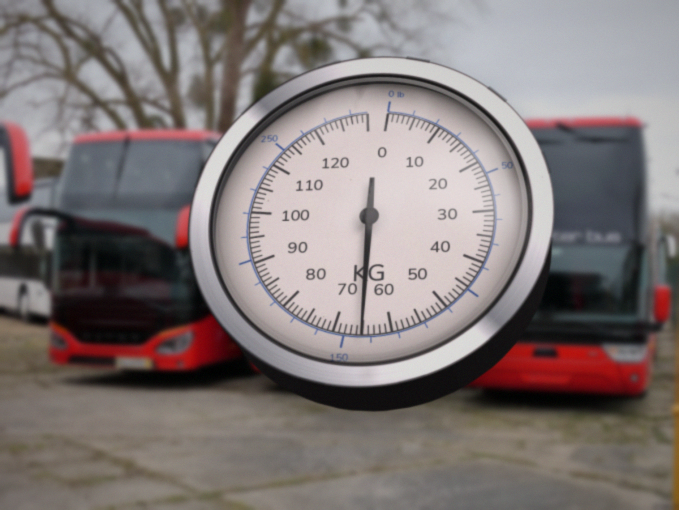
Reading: kg 65
